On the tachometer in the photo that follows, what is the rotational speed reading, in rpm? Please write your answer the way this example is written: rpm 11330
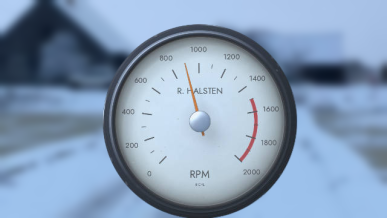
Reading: rpm 900
